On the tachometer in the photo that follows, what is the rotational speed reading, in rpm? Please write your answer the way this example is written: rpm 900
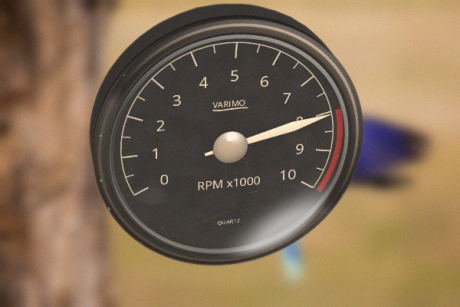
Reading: rpm 8000
